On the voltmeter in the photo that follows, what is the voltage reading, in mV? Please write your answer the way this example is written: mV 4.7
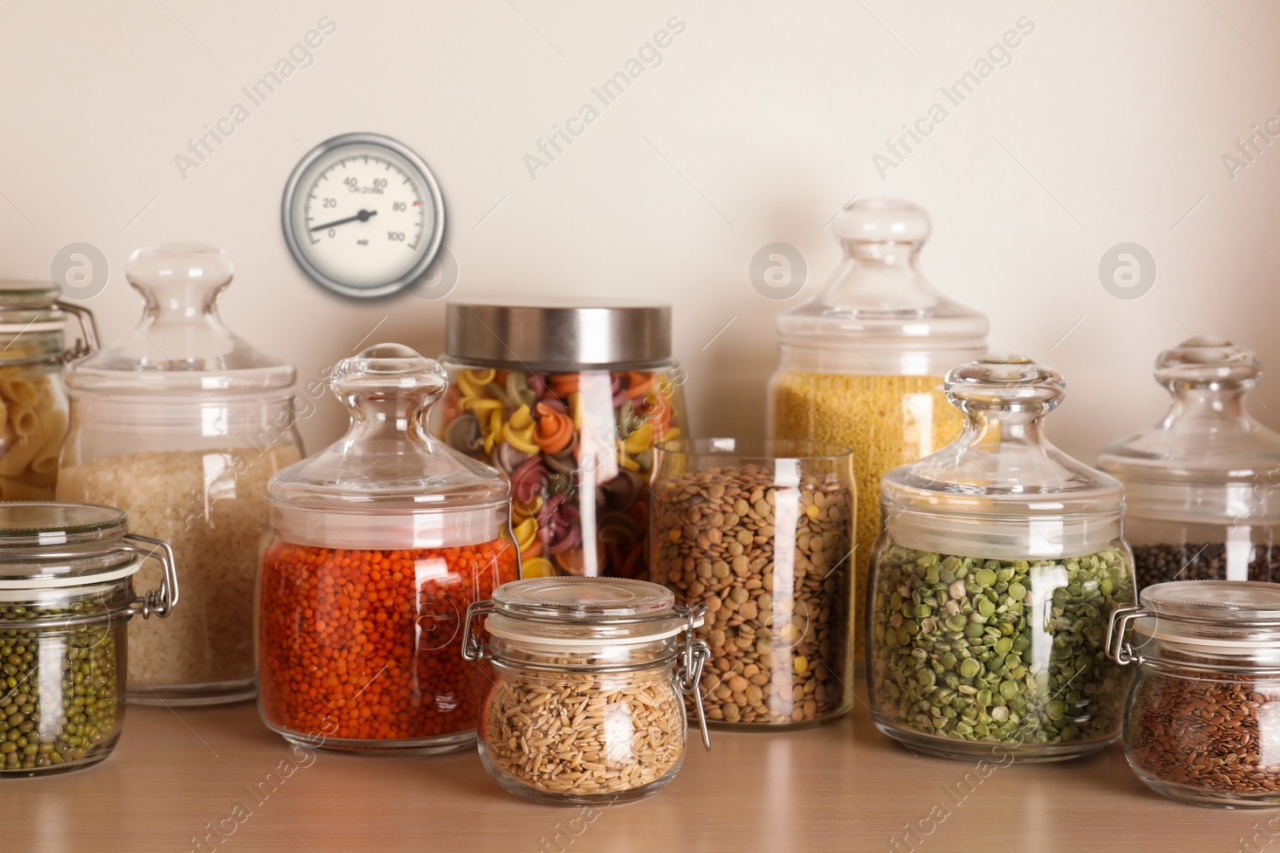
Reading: mV 5
